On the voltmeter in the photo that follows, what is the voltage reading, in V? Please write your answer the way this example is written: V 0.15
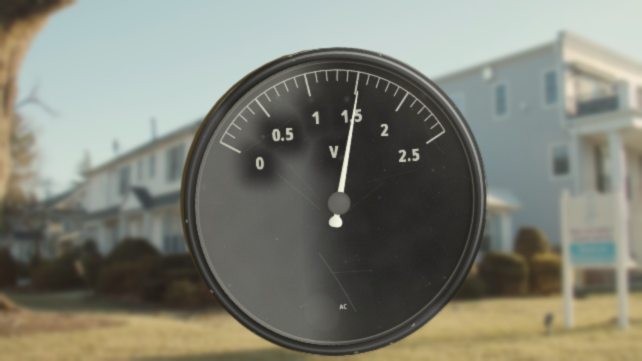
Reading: V 1.5
